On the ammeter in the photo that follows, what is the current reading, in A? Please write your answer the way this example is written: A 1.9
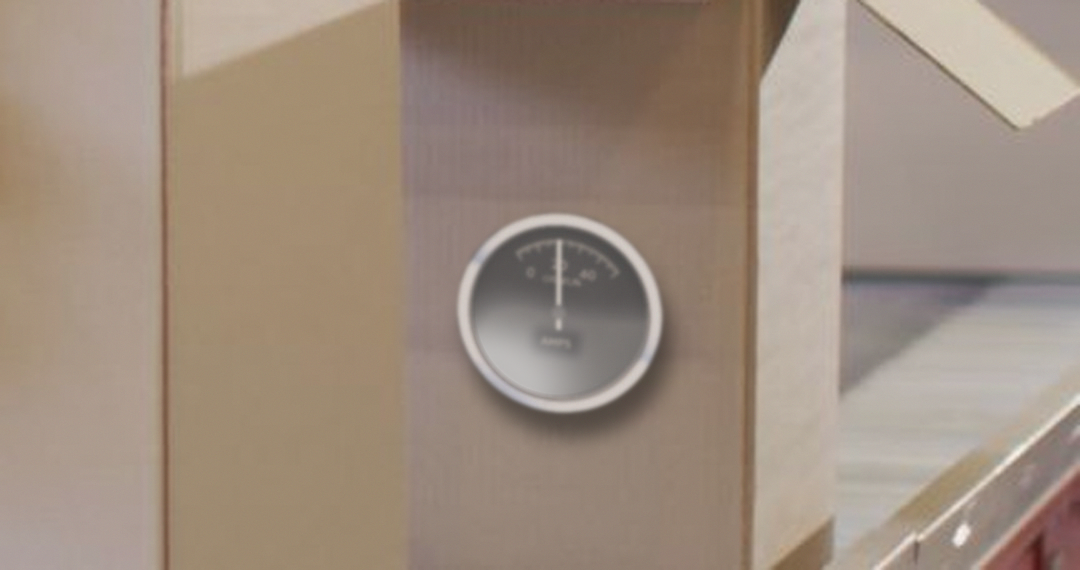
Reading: A 20
